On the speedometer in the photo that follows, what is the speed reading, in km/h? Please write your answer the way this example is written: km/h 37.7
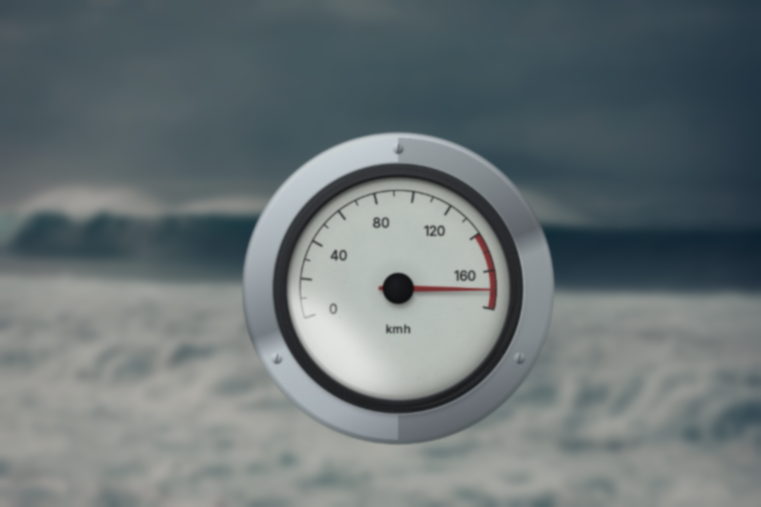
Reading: km/h 170
